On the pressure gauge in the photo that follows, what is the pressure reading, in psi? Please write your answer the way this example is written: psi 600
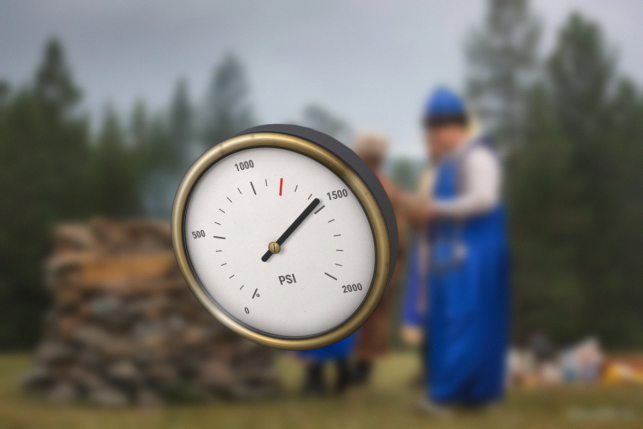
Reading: psi 1450
